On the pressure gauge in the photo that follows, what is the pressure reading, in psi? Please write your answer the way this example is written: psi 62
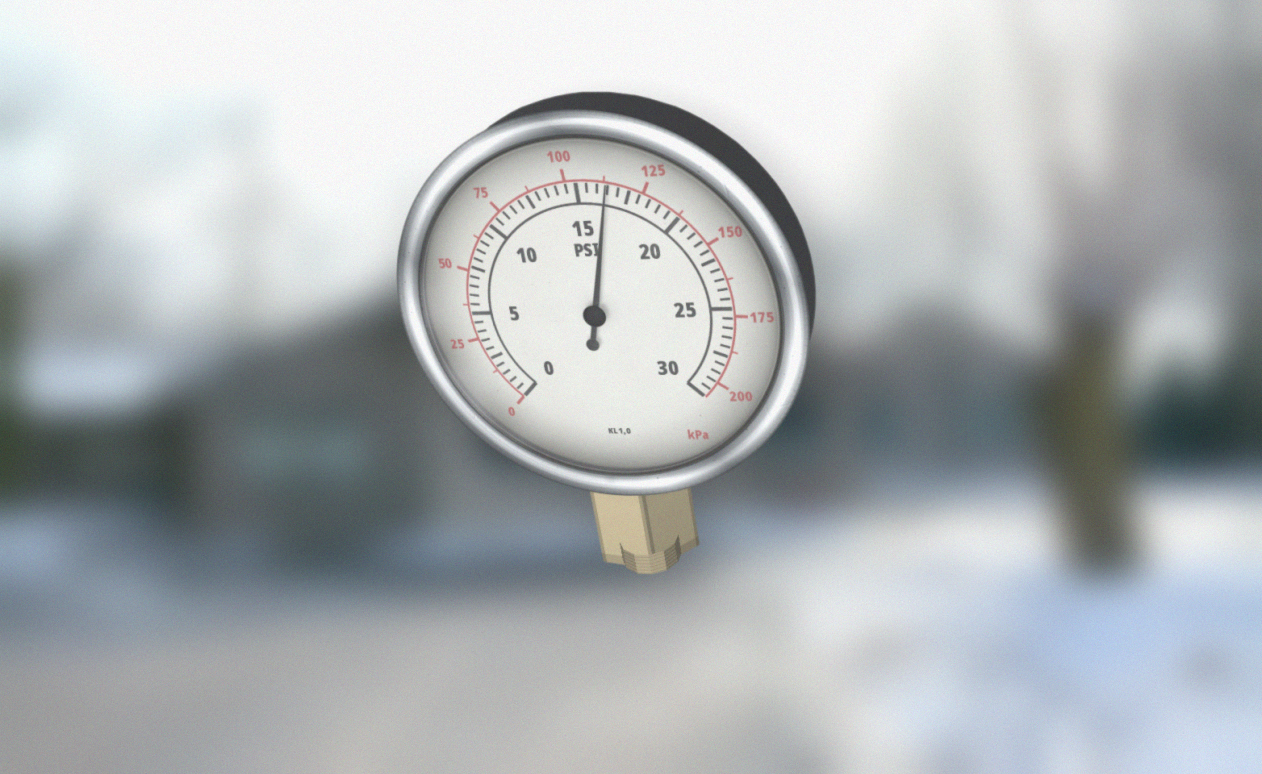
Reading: psi 16.5
